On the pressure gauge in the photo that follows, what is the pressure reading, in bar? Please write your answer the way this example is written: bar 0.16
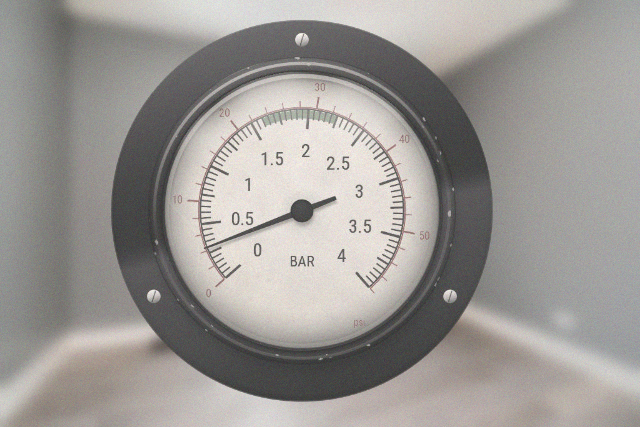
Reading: bar 0.3
